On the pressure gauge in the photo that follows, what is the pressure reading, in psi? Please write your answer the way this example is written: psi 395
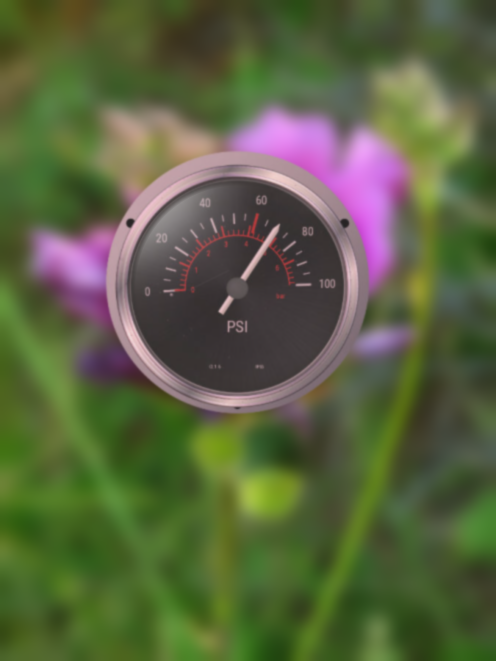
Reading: psi 70
